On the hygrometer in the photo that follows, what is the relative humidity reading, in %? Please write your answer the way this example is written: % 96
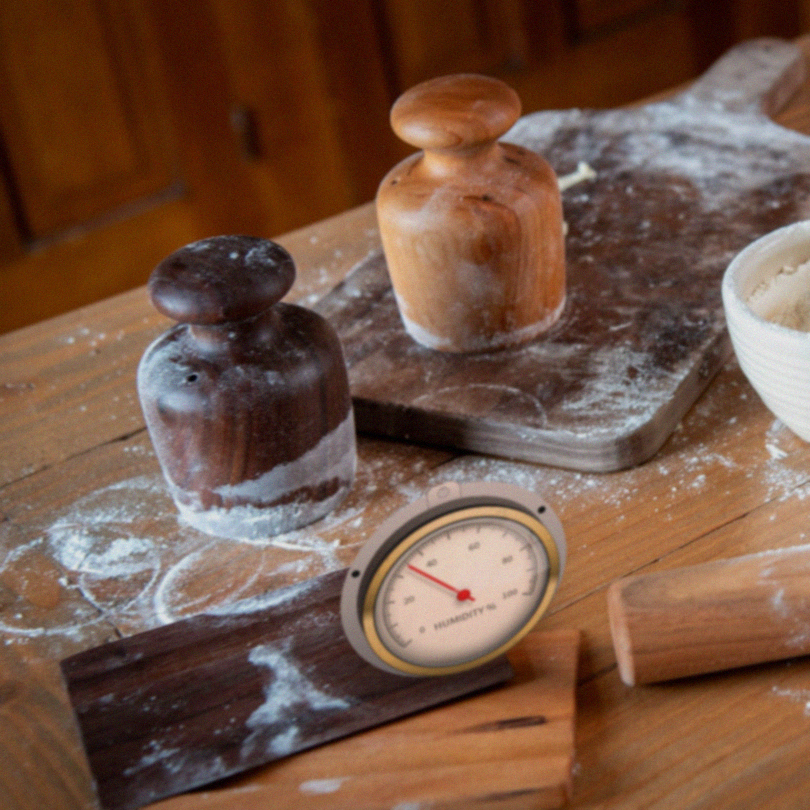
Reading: % 35
